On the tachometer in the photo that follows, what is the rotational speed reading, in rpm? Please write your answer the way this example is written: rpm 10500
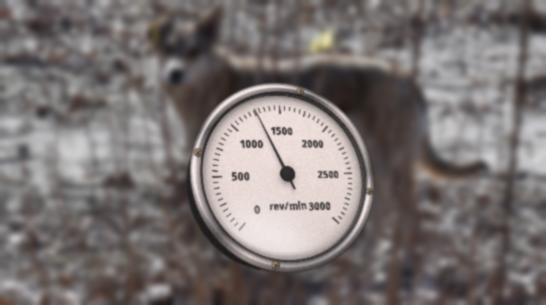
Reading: rpm 1250
